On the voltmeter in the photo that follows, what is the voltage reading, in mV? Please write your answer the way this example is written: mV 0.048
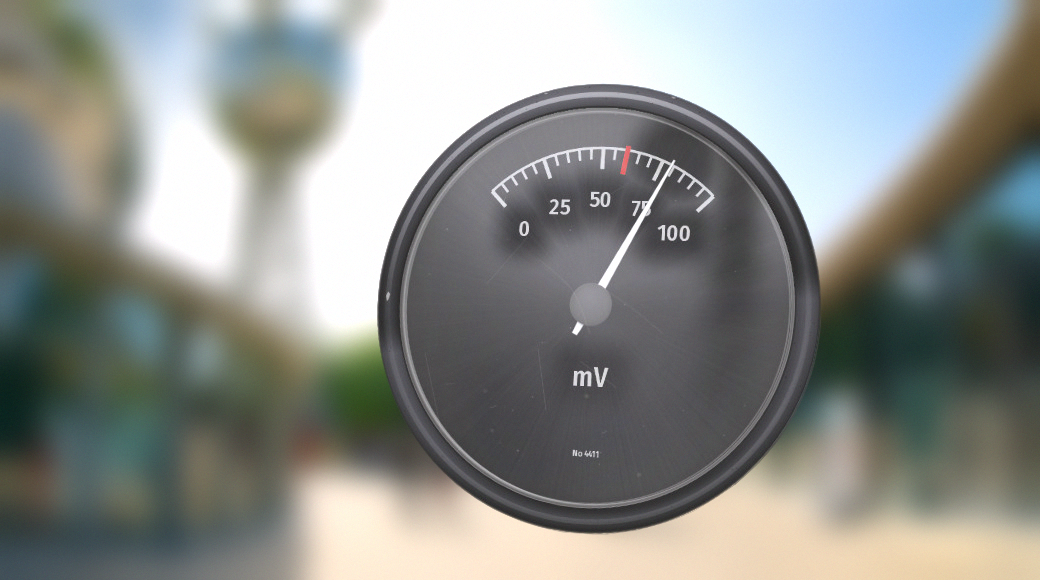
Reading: mV 80
